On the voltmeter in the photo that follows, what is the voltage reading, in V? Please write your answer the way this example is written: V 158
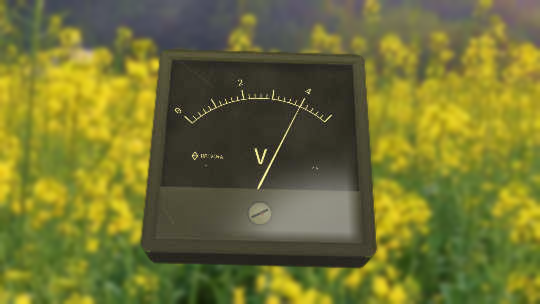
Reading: V 4
